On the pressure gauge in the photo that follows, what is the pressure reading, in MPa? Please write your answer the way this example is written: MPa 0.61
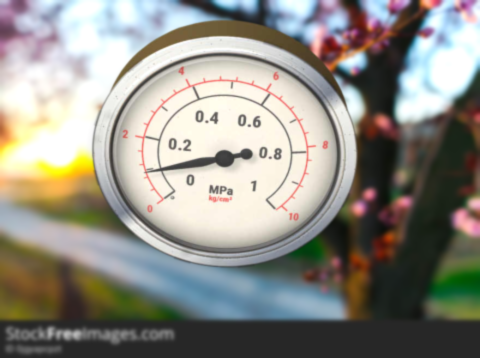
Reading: MPa 0.1
